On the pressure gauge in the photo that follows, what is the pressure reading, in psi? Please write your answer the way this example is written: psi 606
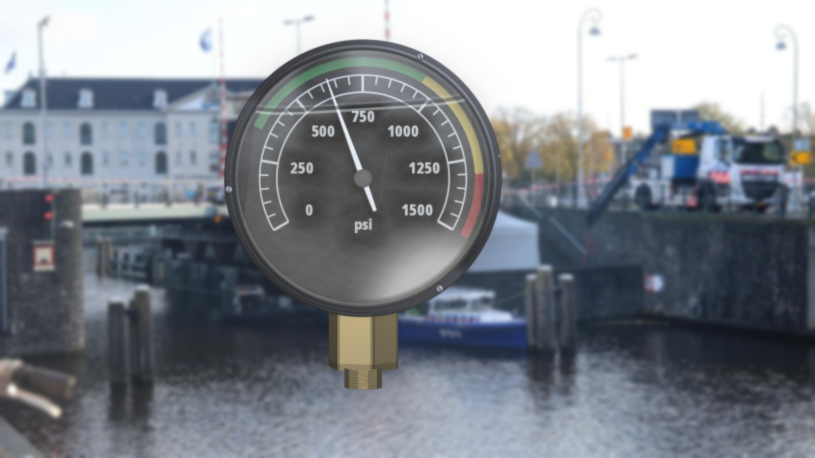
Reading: psi 625
